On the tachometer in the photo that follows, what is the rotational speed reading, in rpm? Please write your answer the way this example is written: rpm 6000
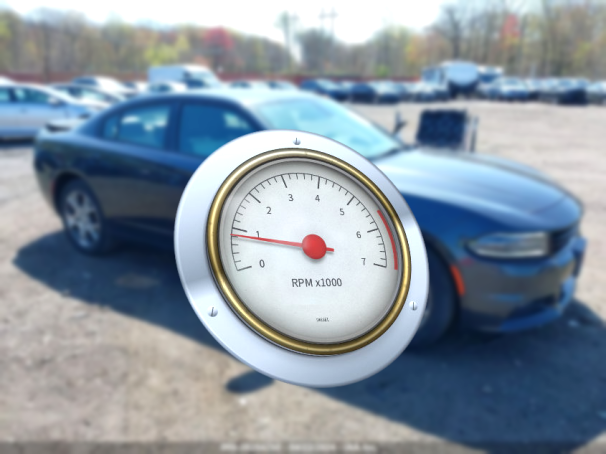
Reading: rpm 800
